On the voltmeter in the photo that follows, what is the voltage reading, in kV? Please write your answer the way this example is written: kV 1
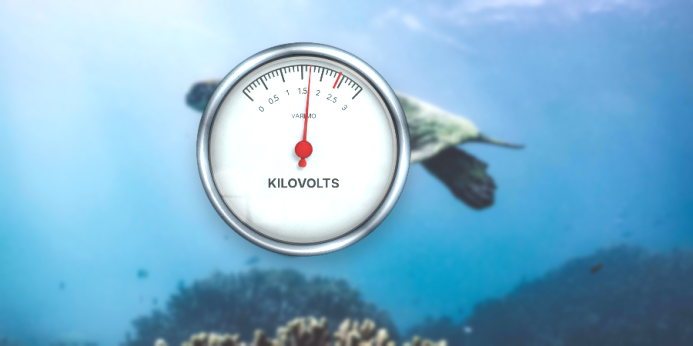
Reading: kV 1.7
